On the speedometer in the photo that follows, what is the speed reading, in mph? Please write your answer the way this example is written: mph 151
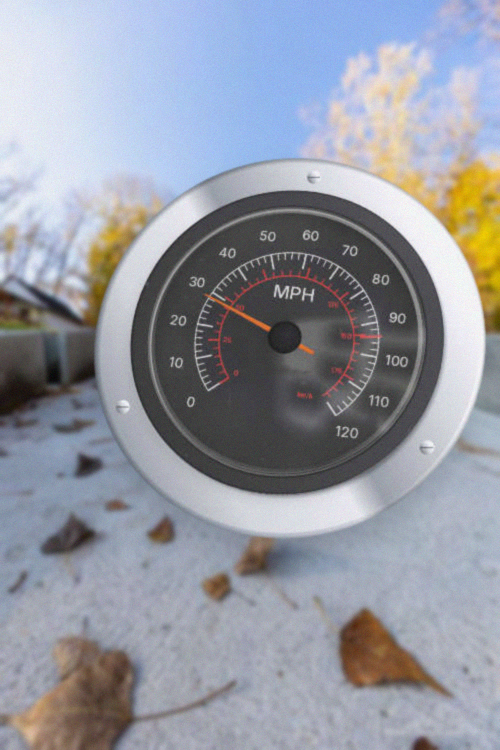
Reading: mph 28
